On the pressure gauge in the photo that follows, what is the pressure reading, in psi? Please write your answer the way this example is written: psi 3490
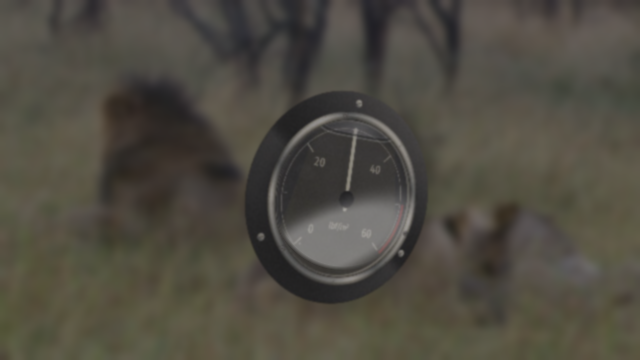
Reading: psi 30
